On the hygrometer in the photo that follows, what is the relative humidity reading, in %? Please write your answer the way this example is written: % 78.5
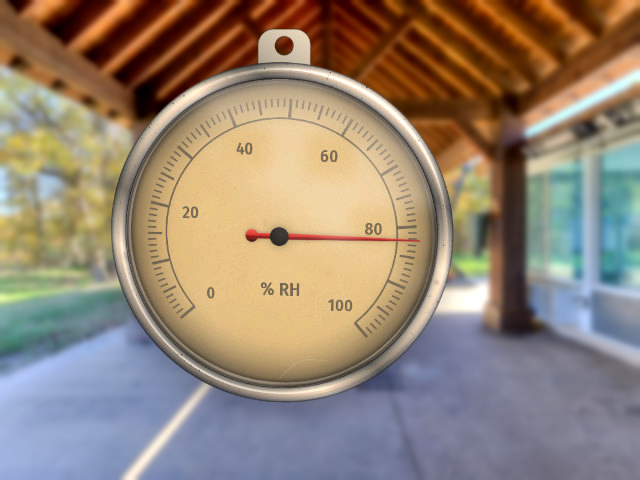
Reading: % 82
